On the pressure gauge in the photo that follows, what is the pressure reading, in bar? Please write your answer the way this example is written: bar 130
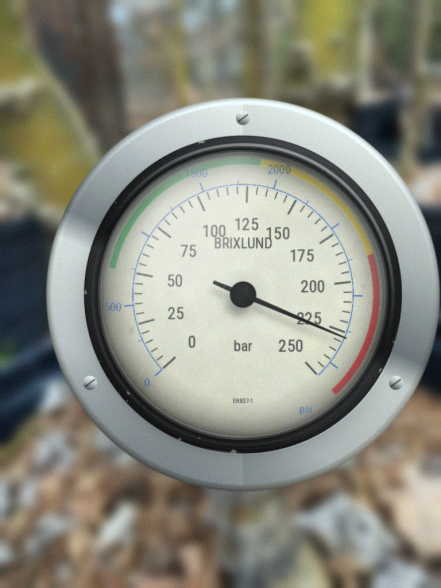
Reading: bar 227.5
